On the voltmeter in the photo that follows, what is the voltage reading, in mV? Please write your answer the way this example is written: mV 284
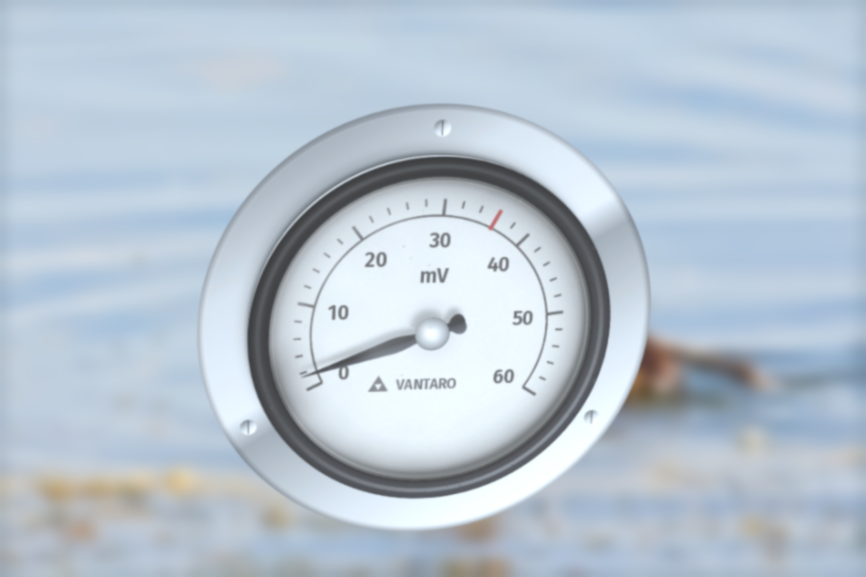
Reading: mV 2
